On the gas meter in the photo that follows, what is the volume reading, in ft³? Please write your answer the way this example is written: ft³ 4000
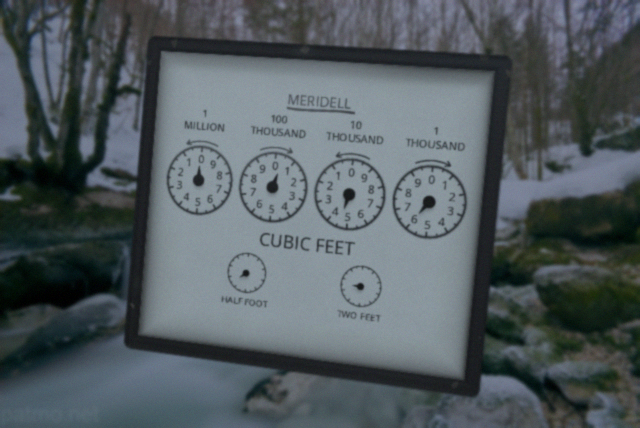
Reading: ft³ 4600
